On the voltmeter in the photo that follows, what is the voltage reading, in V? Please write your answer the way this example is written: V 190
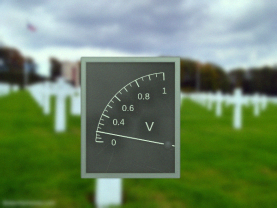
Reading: V 0.2
